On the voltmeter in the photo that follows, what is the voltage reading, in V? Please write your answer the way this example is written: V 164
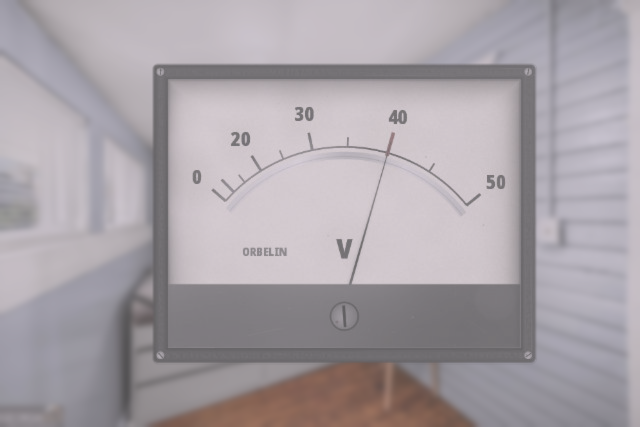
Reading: V 40
